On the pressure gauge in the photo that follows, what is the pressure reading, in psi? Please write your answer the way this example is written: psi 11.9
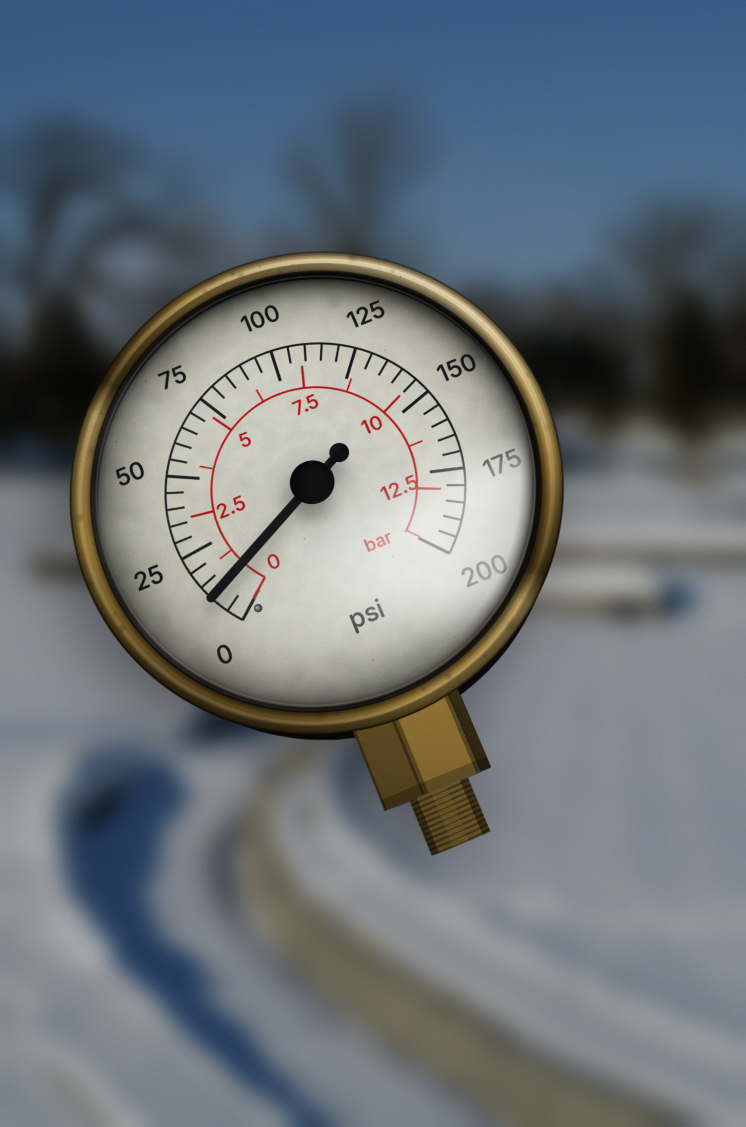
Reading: psi 10
